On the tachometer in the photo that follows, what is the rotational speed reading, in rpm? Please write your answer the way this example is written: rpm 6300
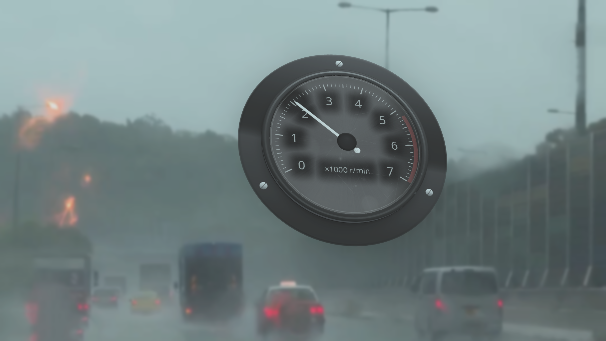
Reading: rpm 2000
